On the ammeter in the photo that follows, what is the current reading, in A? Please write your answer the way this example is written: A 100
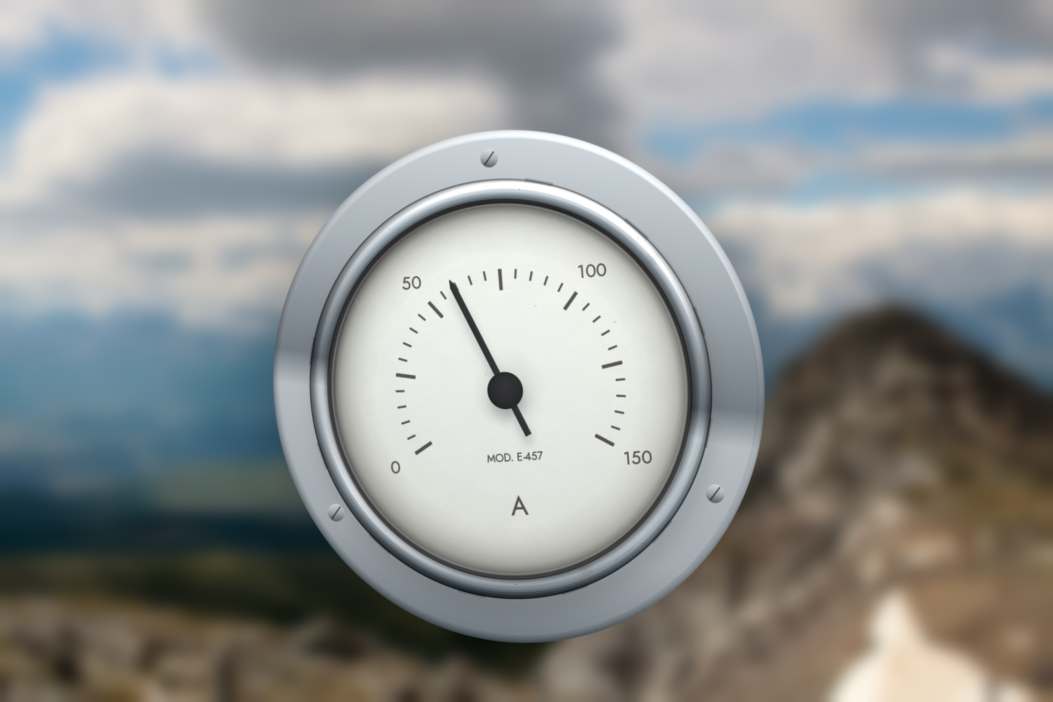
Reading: A 60
